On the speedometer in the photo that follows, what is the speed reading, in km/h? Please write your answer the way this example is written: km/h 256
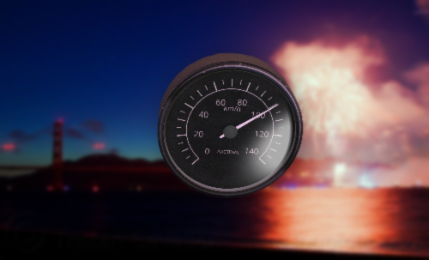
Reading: km/h 100
